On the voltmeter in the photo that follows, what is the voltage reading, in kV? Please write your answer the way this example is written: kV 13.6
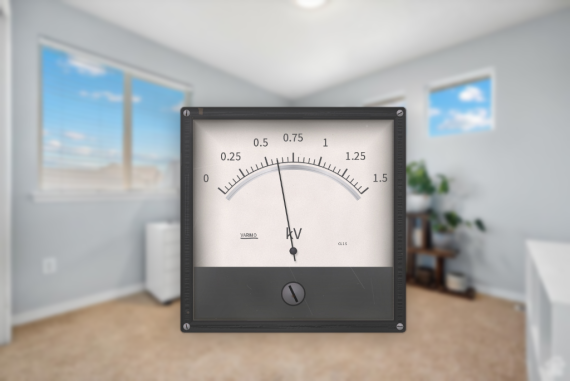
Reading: kV 0.6
